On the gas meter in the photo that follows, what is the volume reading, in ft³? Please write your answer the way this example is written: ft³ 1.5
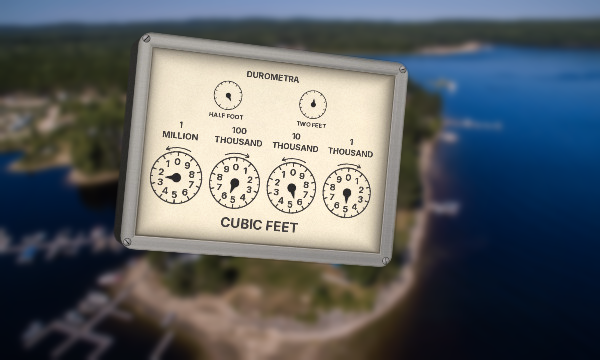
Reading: ft³ 255500
